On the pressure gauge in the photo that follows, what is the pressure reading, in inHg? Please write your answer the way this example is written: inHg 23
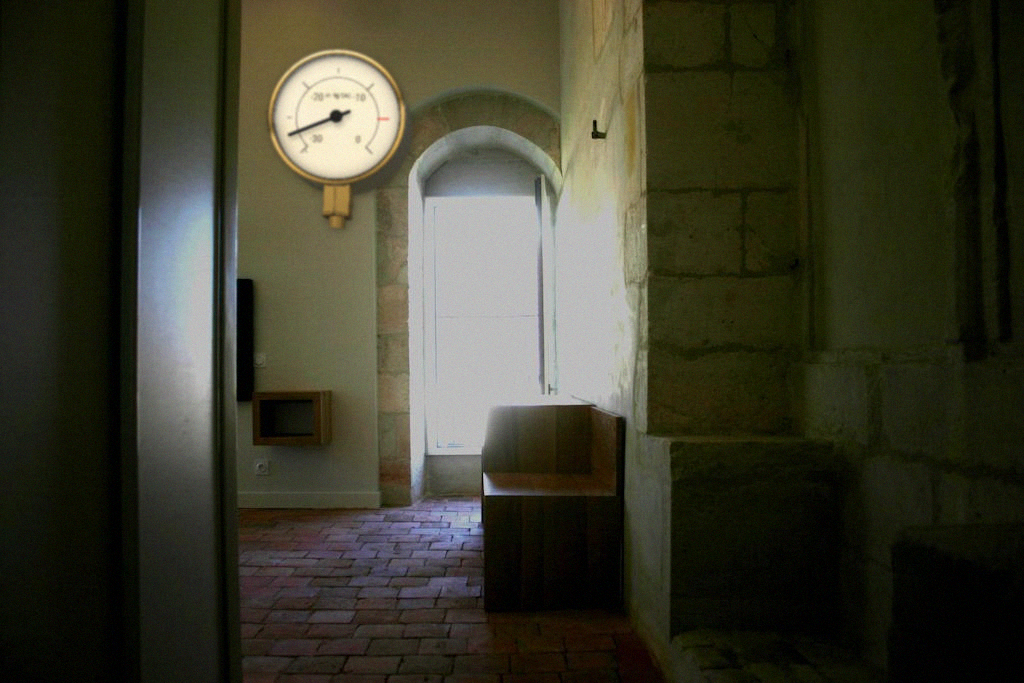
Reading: inHg -27.5
